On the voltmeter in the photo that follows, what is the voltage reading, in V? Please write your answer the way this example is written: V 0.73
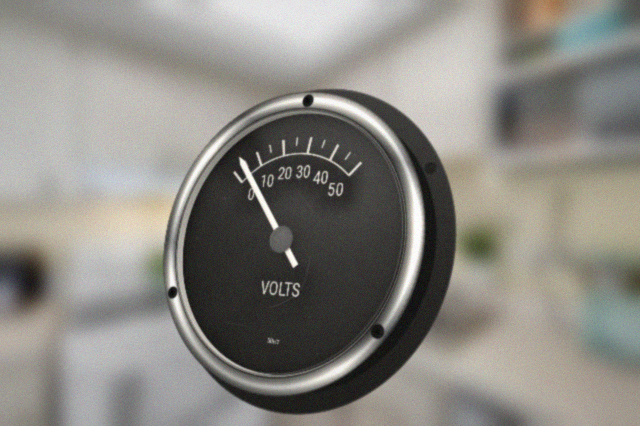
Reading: V 5
